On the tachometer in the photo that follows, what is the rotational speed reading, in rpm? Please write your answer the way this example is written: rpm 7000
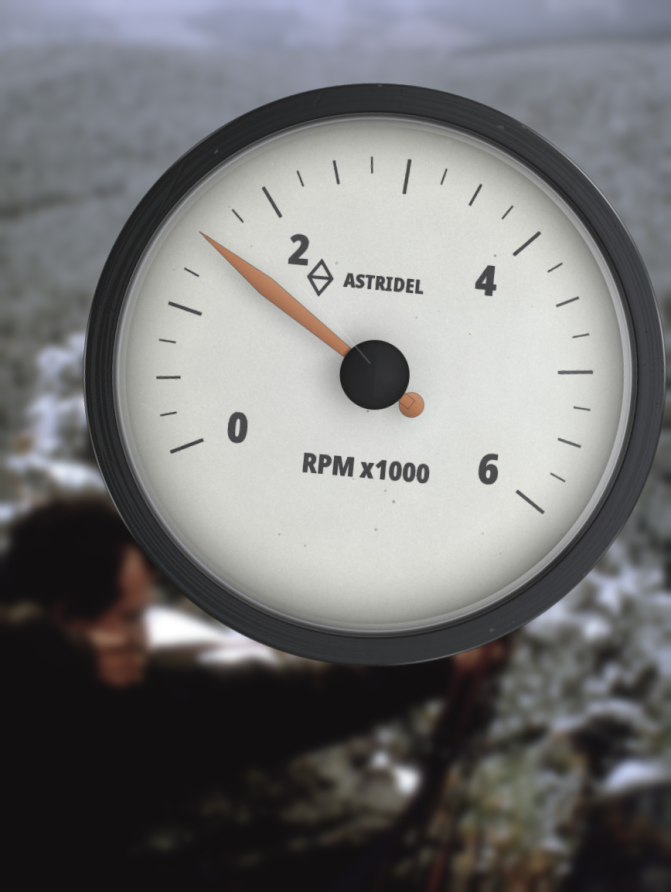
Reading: rpm 1500
